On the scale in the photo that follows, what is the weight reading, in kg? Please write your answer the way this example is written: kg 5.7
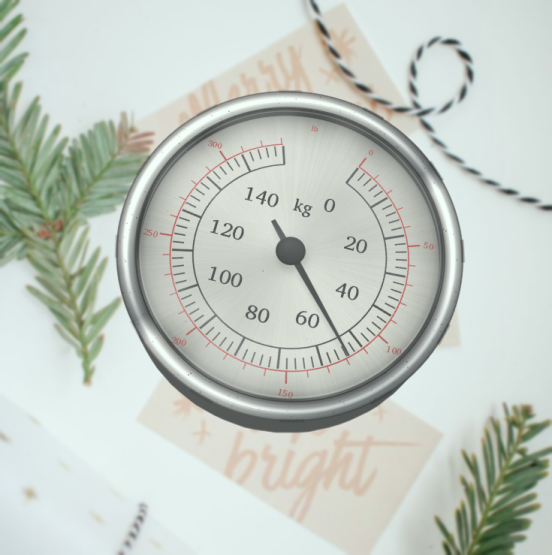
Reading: kg 54
